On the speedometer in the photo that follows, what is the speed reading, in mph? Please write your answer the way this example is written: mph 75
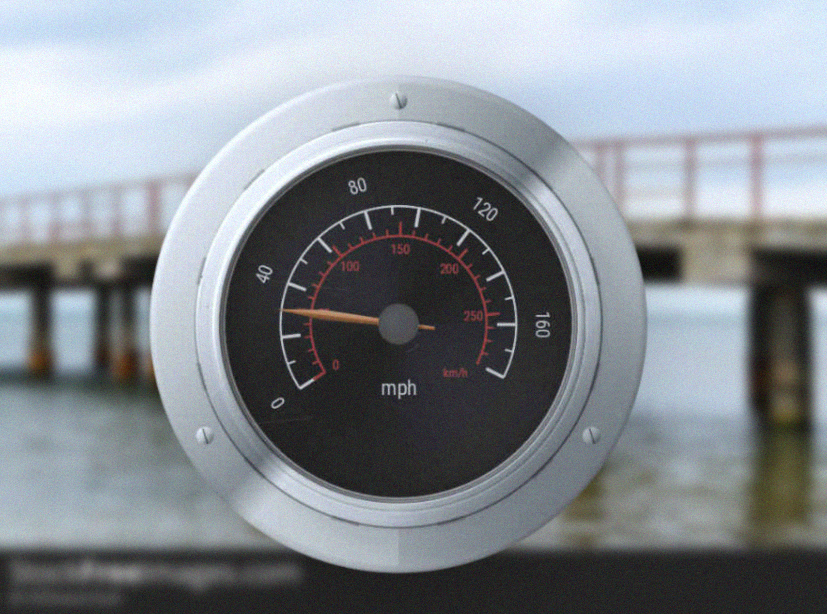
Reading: mph 30
